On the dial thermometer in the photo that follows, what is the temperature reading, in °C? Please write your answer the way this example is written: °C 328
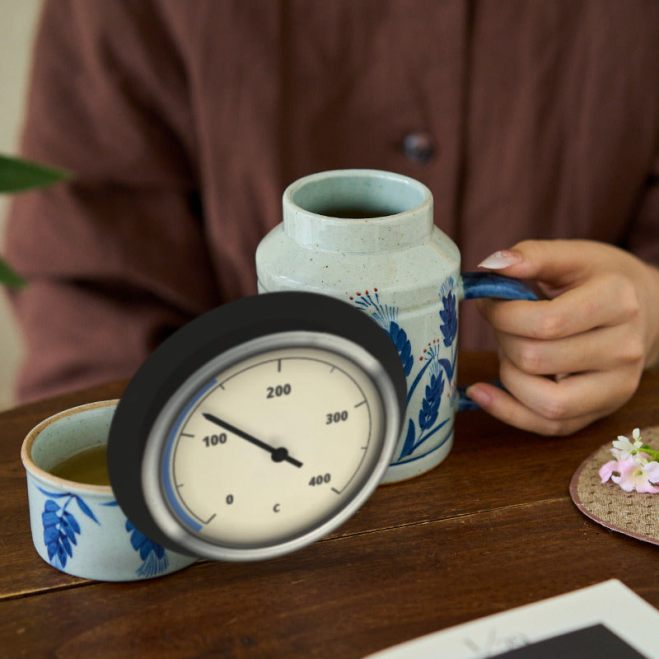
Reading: °C 125
